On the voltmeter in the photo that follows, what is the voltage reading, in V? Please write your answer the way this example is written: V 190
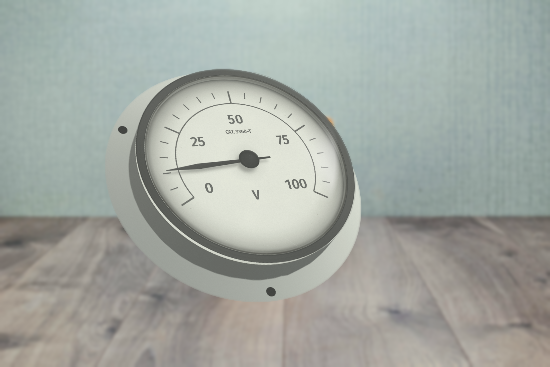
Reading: V 10
